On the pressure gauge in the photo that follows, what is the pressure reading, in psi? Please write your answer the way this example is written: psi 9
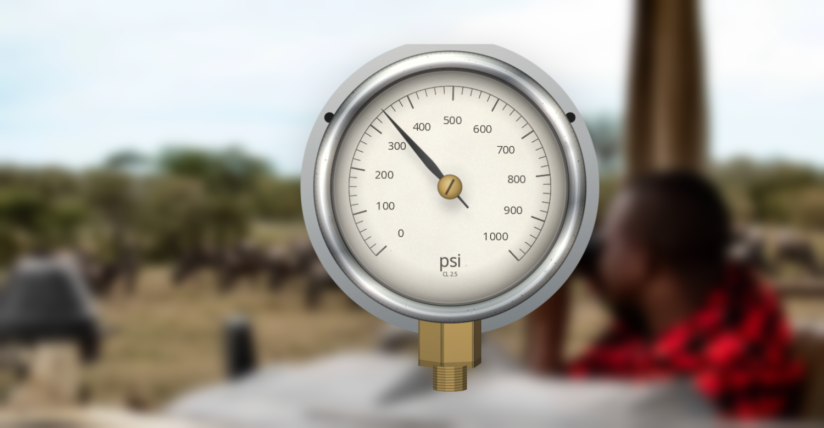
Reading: psi 340
